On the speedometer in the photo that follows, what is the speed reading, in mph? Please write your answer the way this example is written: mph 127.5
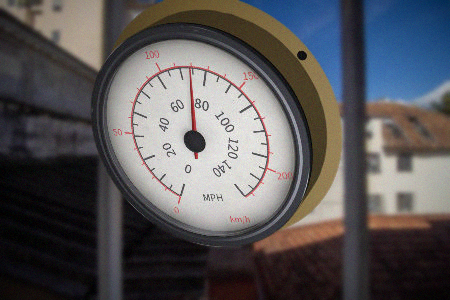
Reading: mph 75
